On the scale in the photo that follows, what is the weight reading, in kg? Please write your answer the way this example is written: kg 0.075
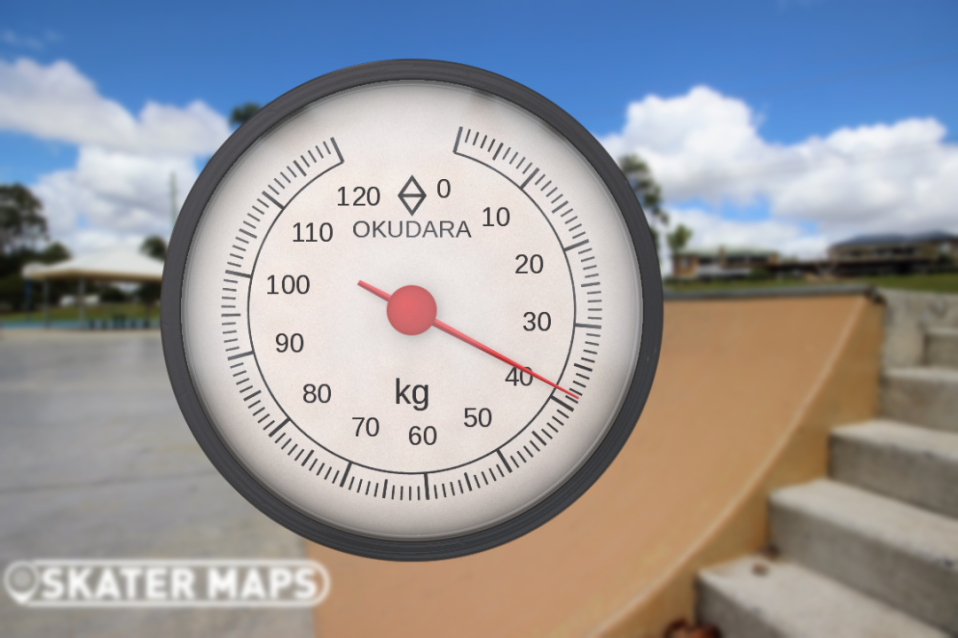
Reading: kg 38.5
